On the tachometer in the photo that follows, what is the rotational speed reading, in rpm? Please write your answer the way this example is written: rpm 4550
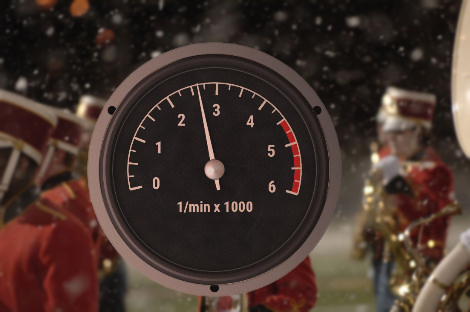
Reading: rpm 2625
